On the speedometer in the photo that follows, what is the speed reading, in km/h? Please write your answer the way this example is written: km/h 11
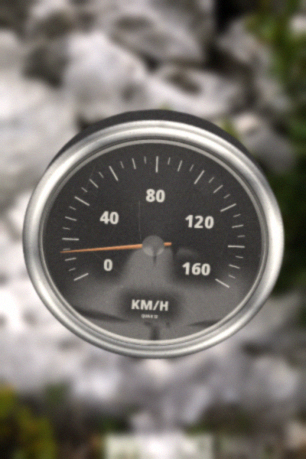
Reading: km/h 15
